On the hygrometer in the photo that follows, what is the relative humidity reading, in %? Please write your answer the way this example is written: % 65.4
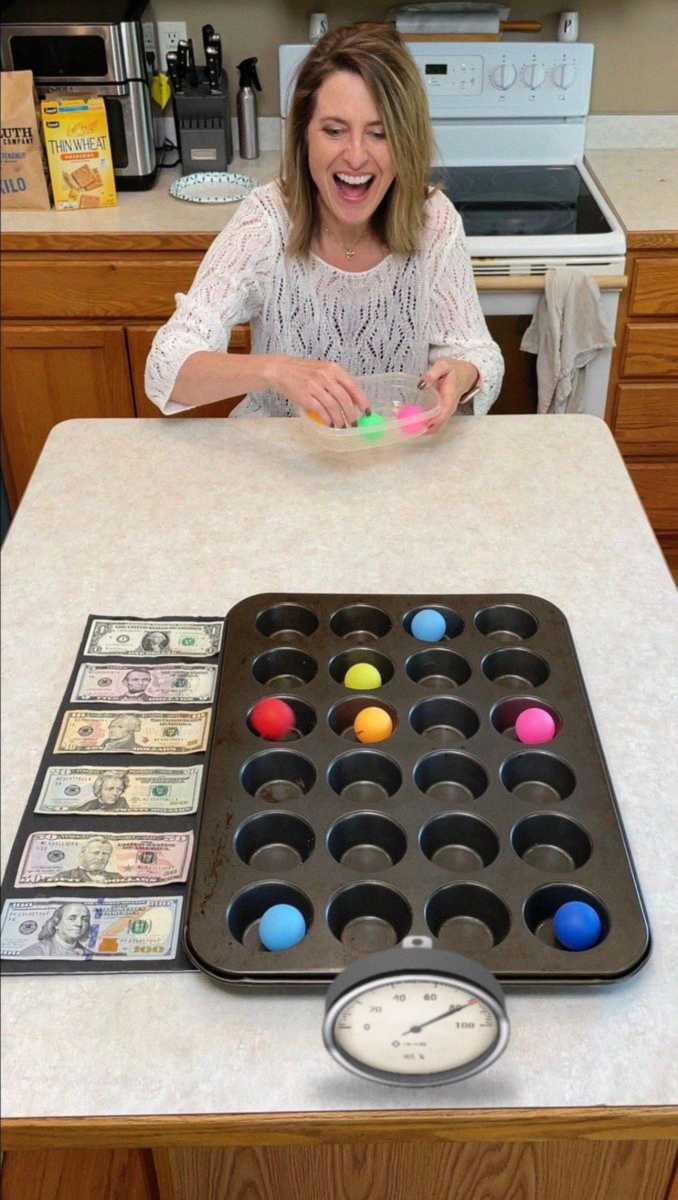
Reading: % 80
